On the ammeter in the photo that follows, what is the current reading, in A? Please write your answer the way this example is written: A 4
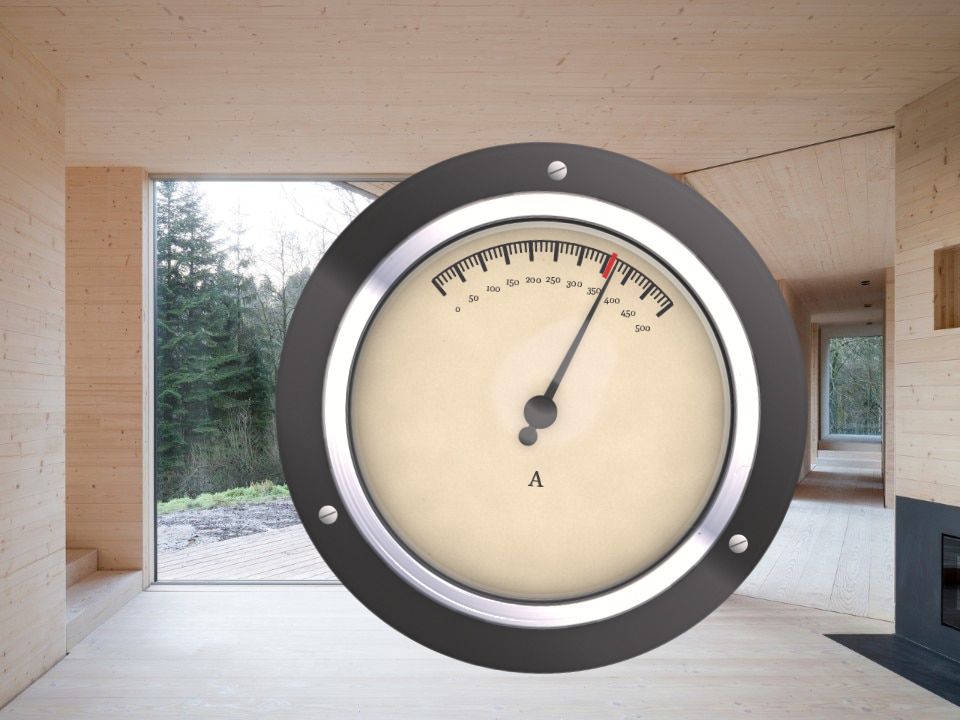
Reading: A 370
